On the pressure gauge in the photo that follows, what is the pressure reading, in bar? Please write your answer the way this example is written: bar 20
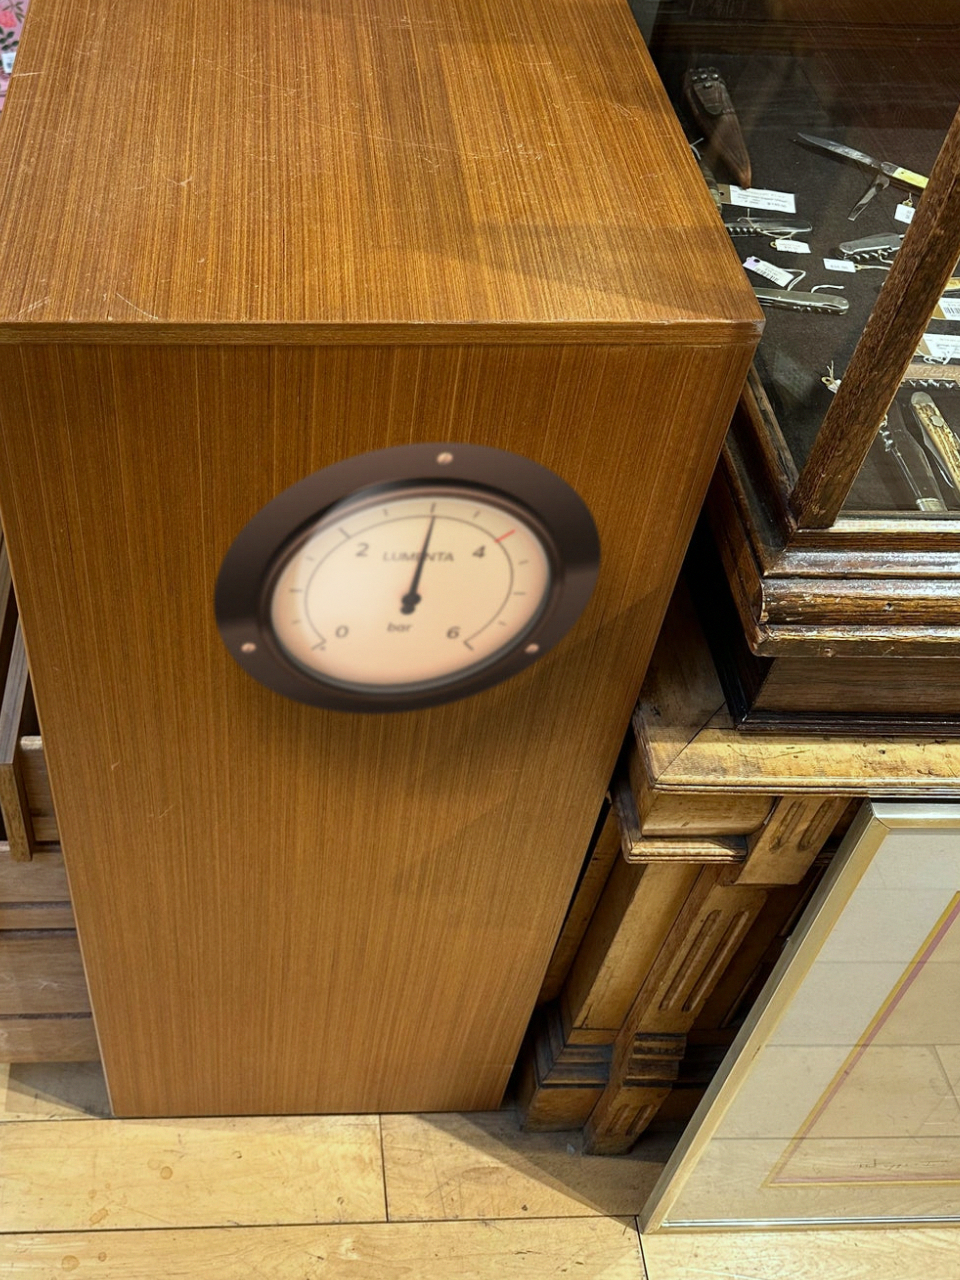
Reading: bar 3
